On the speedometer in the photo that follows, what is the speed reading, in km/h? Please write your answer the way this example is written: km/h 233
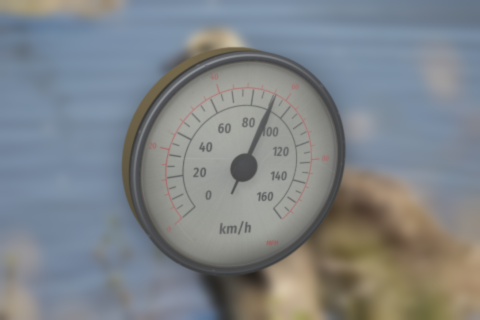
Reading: km/h 90
